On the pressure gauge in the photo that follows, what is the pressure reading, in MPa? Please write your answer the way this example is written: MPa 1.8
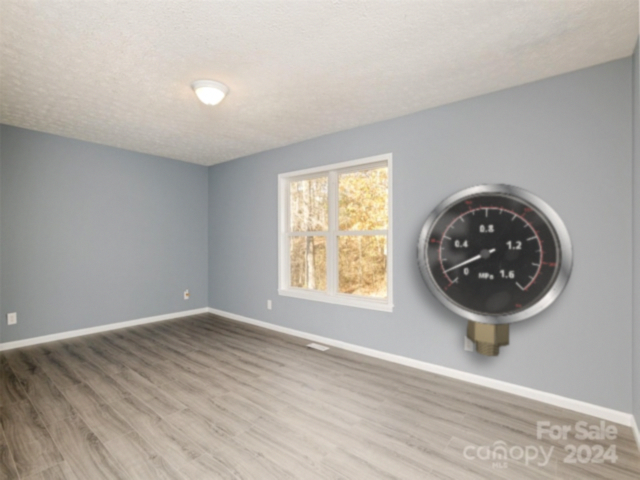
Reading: MPa 0.1
